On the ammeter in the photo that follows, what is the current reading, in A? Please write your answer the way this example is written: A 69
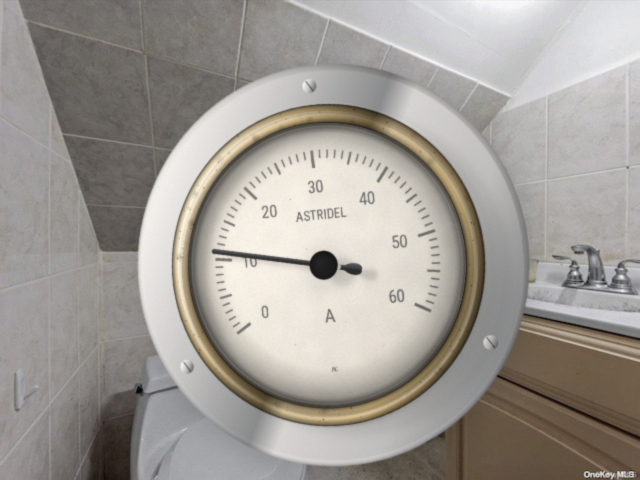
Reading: A 11
